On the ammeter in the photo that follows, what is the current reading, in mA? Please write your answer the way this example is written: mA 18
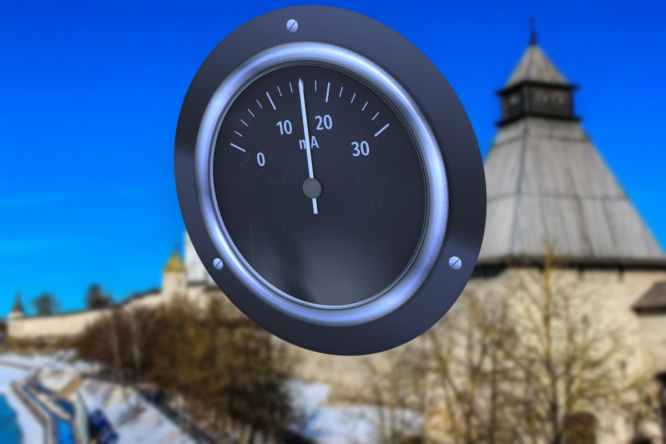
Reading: mA 16
